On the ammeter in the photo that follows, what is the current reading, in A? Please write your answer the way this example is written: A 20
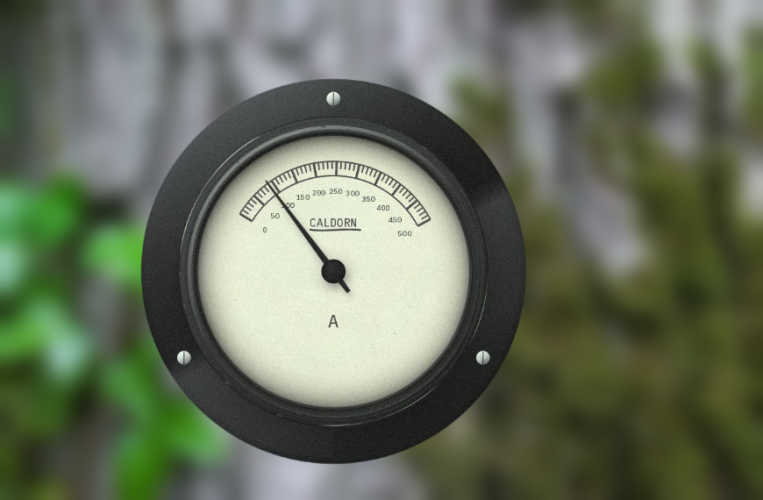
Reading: A 90
